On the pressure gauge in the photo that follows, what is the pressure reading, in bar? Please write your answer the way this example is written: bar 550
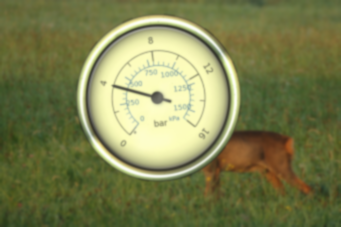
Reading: bar 4
